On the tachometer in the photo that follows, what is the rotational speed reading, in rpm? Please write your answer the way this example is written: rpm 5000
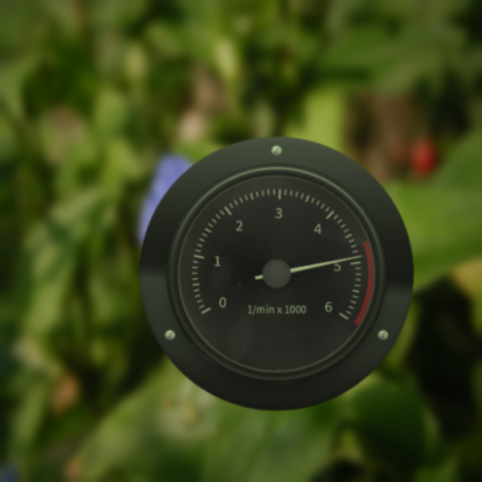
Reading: rpm 4900
